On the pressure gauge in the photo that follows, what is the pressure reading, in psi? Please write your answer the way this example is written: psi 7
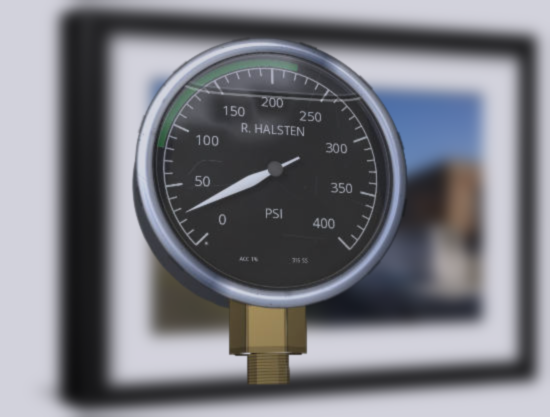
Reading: psi 25
